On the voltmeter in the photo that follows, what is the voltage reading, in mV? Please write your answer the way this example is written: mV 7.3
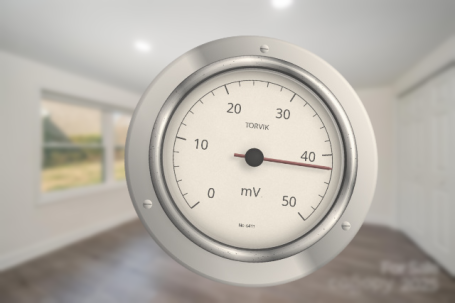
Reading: mV 42
